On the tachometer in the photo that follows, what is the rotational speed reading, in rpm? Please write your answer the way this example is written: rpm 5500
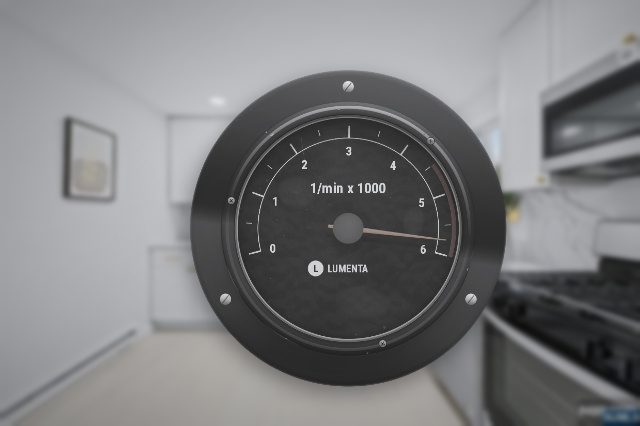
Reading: rpm 5750
